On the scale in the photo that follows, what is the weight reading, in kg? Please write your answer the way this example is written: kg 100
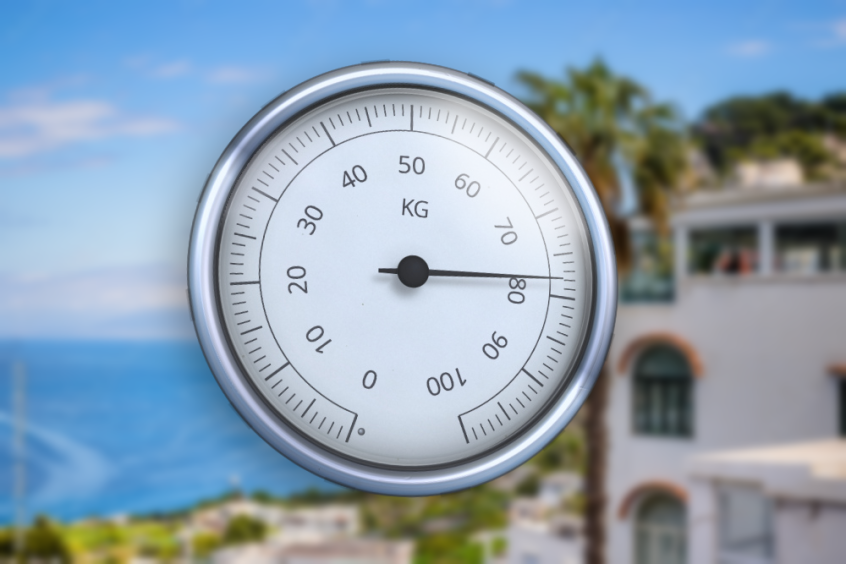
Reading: kg 78
